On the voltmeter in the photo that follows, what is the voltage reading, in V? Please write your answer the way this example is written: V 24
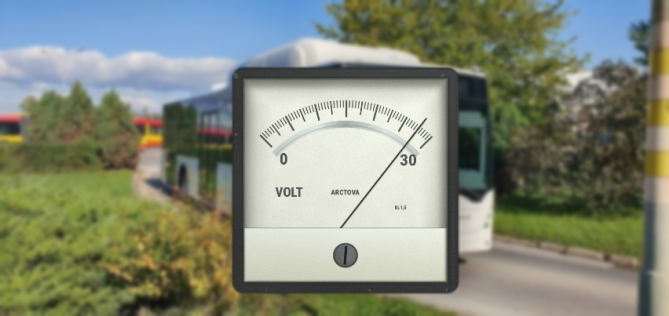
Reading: V 27.5
